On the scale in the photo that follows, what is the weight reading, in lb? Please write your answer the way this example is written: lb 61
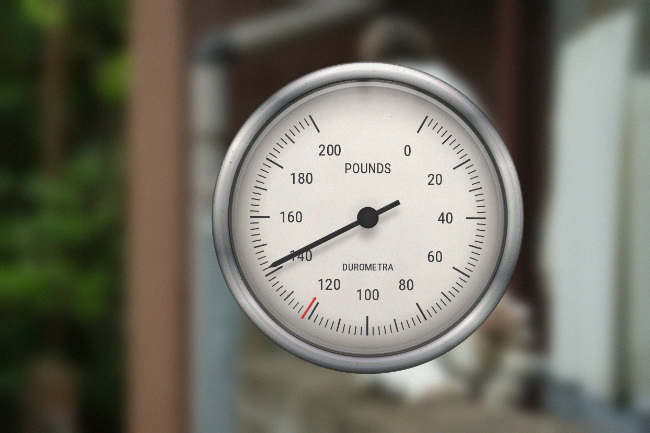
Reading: lb 142
